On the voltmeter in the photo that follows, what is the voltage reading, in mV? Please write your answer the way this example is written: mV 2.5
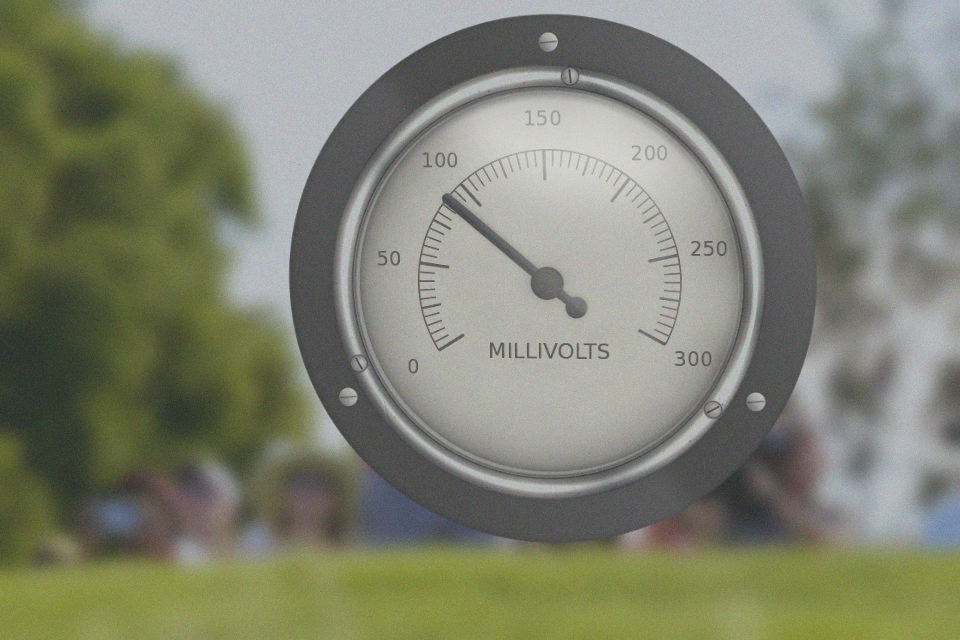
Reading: mV 90
